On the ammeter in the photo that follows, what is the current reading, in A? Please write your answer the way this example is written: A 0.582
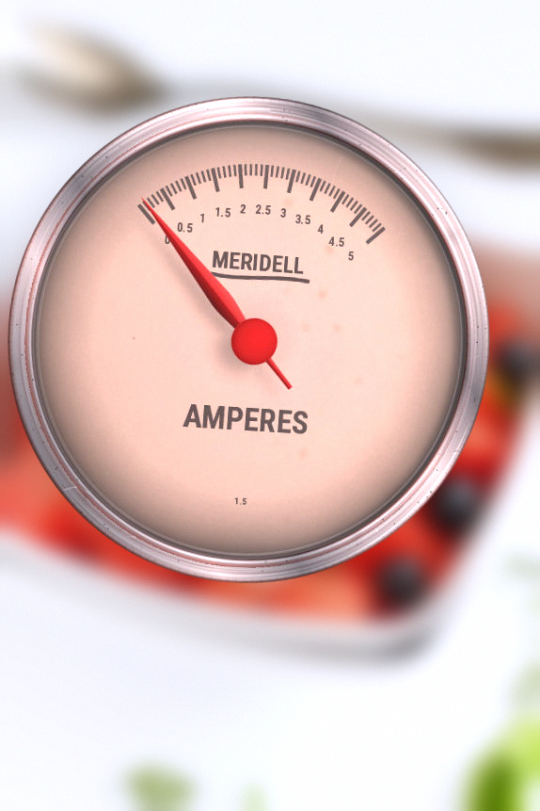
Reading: A 0.1
